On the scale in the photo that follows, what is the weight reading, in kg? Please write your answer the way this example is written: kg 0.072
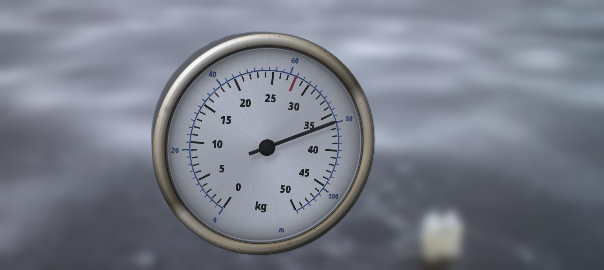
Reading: kg 36
